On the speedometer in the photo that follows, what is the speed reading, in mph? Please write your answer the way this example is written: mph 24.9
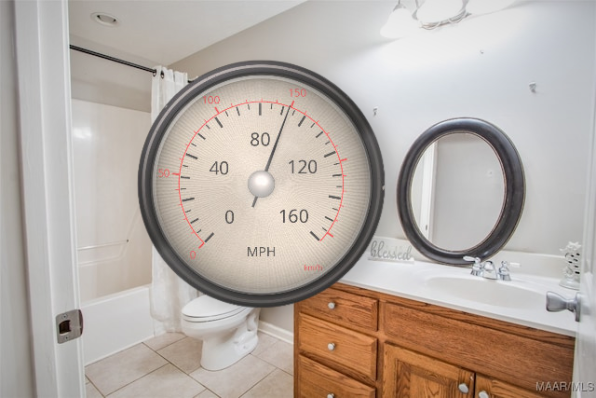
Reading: mph 92.5
